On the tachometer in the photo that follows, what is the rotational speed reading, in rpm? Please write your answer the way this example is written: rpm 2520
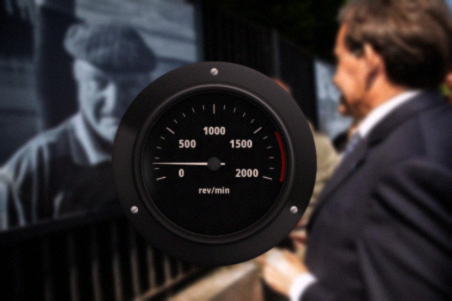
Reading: rpm 150
